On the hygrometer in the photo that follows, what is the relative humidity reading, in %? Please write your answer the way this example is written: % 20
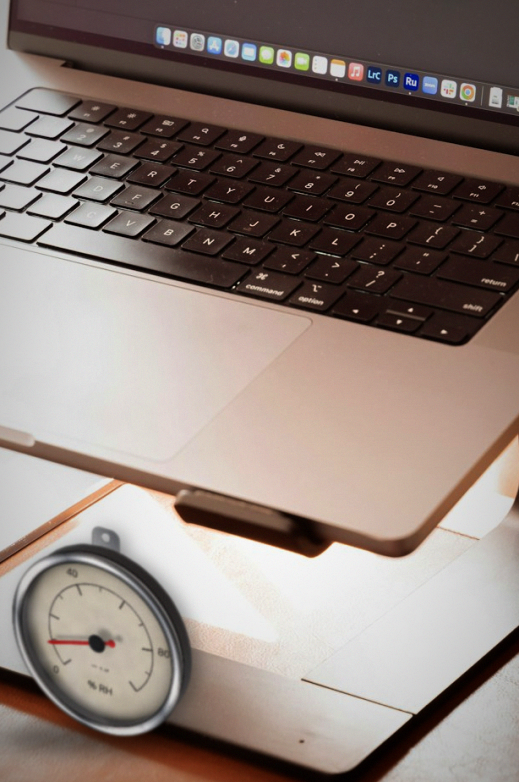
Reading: % 10
